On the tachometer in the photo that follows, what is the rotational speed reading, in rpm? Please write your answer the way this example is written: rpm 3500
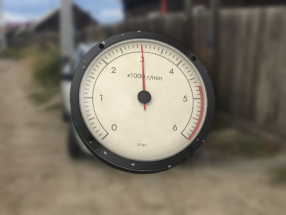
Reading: rpm 3000
